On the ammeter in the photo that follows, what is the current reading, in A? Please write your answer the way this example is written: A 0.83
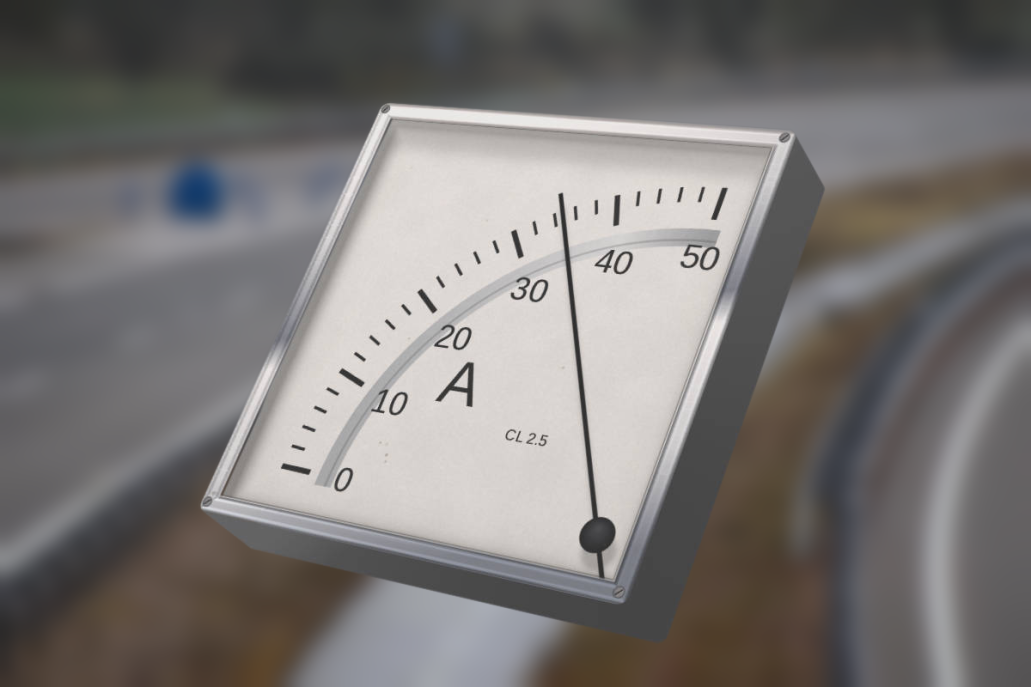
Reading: A 35
